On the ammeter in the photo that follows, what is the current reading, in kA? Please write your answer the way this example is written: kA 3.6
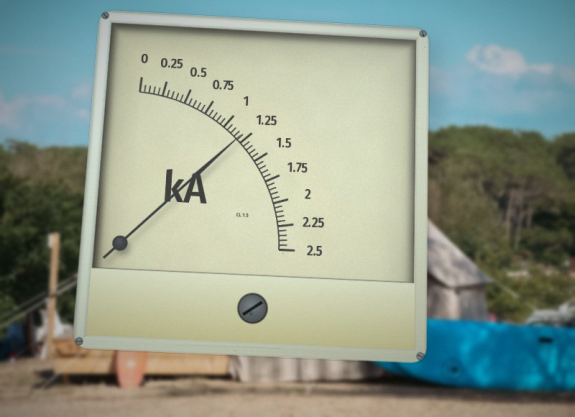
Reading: kA 1.2
